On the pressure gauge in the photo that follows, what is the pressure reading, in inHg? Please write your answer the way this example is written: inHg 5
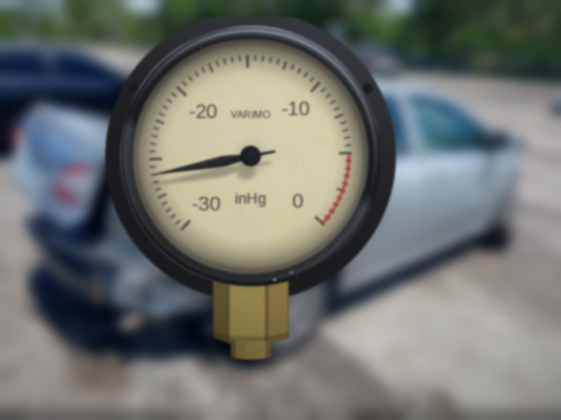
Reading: inHg -26
